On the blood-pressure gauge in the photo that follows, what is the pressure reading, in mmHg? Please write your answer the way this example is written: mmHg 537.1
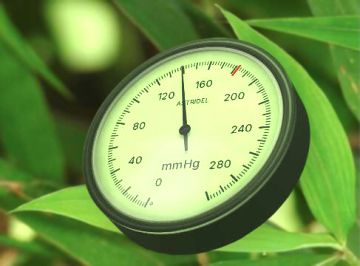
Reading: mmHg 140
